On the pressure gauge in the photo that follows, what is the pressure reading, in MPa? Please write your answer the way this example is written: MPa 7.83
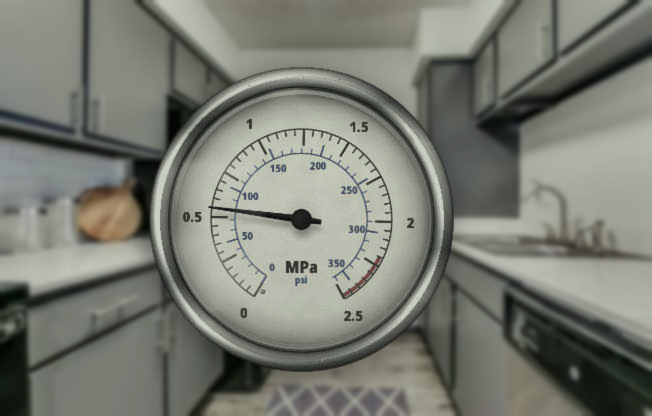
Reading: MPa 0.55
